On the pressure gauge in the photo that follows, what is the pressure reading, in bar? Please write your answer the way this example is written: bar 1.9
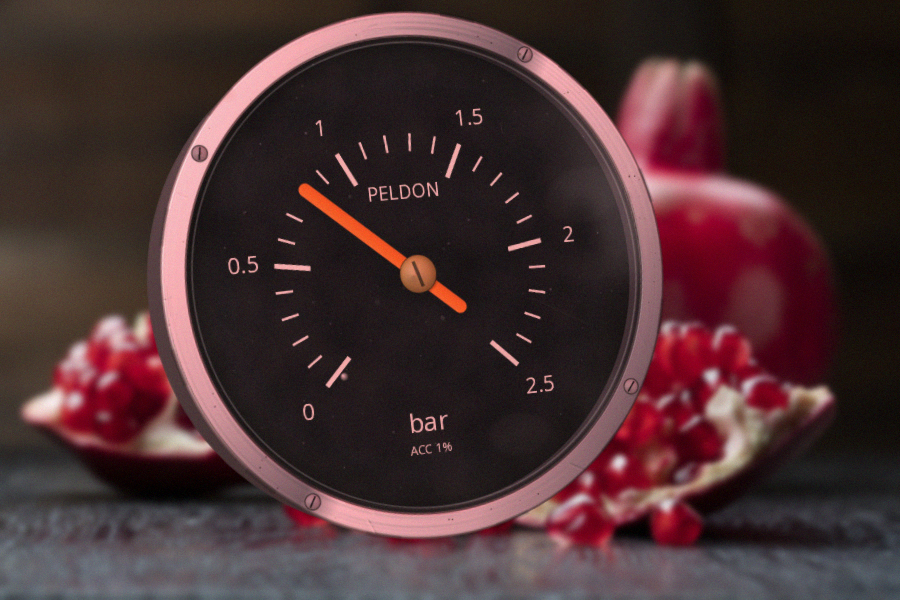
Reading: bar 0.8
